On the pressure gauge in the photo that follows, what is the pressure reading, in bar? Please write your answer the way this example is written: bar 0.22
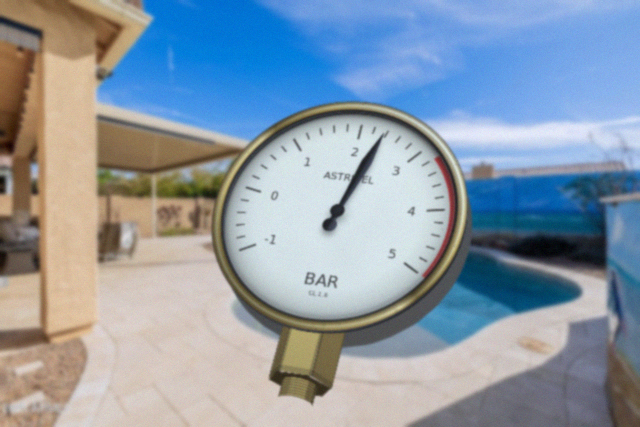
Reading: bar 2.4
